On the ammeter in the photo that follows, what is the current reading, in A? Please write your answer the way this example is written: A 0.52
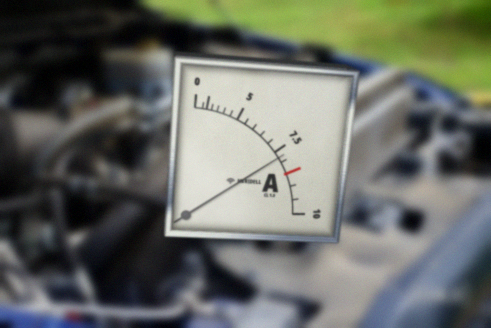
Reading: A 7.75
